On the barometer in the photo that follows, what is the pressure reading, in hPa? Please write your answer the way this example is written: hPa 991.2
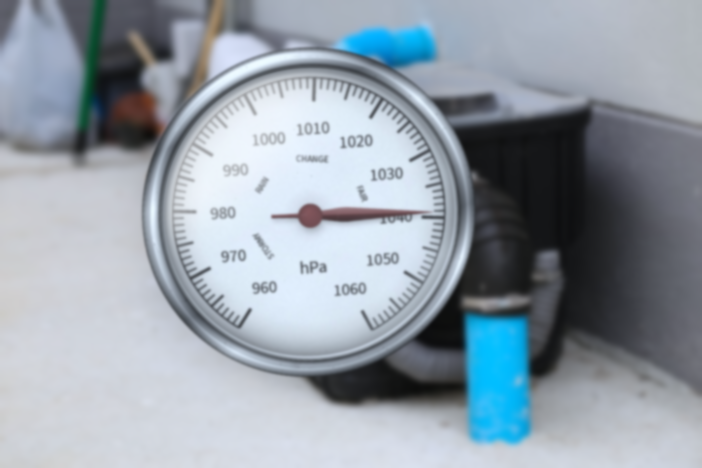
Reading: hPa 1039
